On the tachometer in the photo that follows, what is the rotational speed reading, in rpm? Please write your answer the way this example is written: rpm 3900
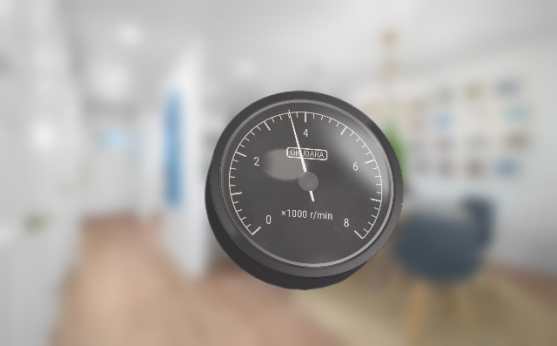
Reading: rpm 3600
